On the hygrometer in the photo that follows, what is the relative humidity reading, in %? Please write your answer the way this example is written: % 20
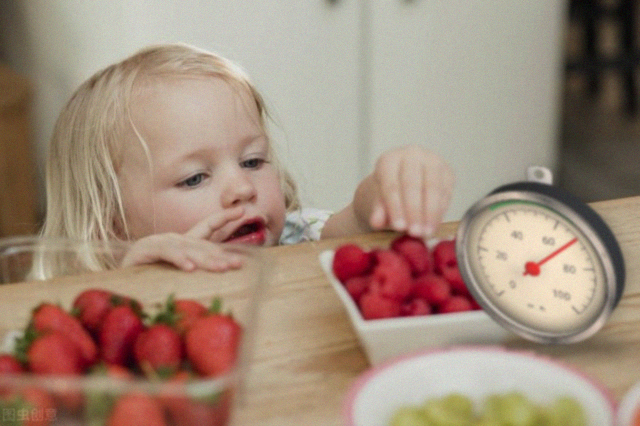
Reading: % 68
